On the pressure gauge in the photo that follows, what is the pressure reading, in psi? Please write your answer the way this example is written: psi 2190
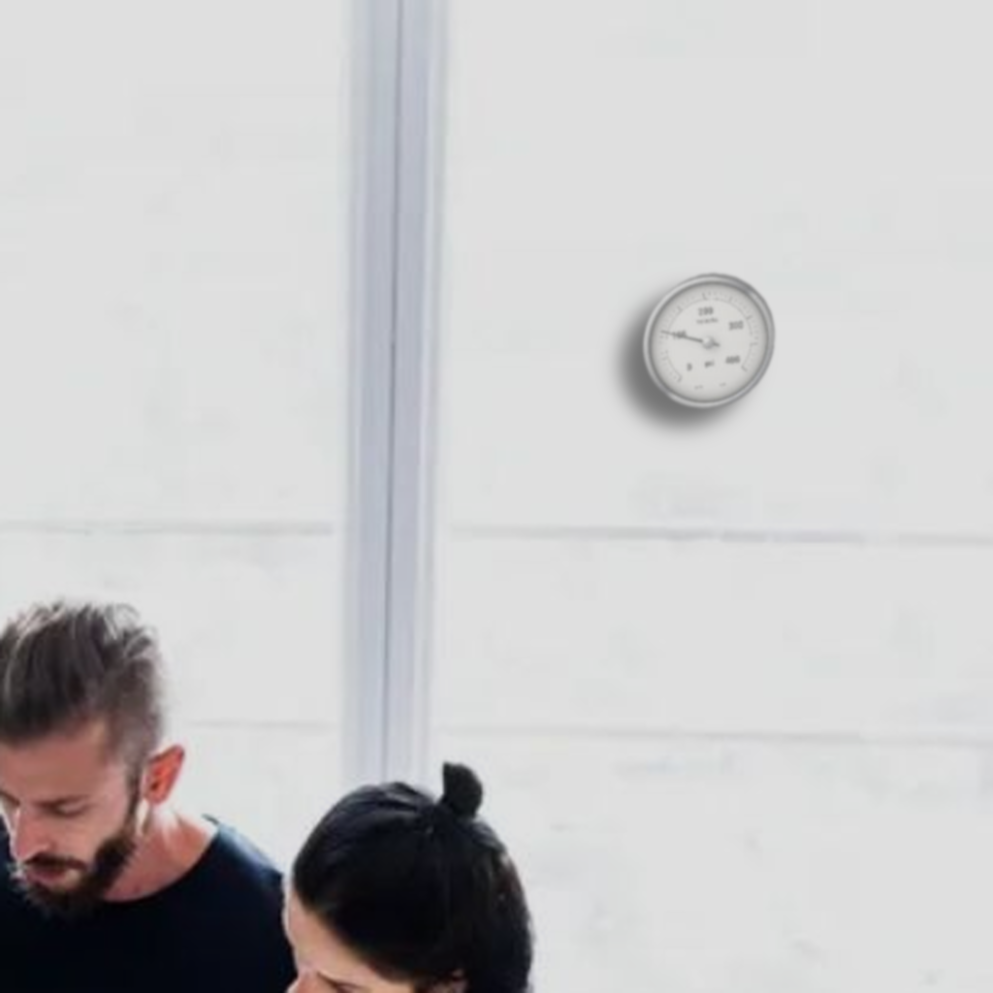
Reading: psi 100
